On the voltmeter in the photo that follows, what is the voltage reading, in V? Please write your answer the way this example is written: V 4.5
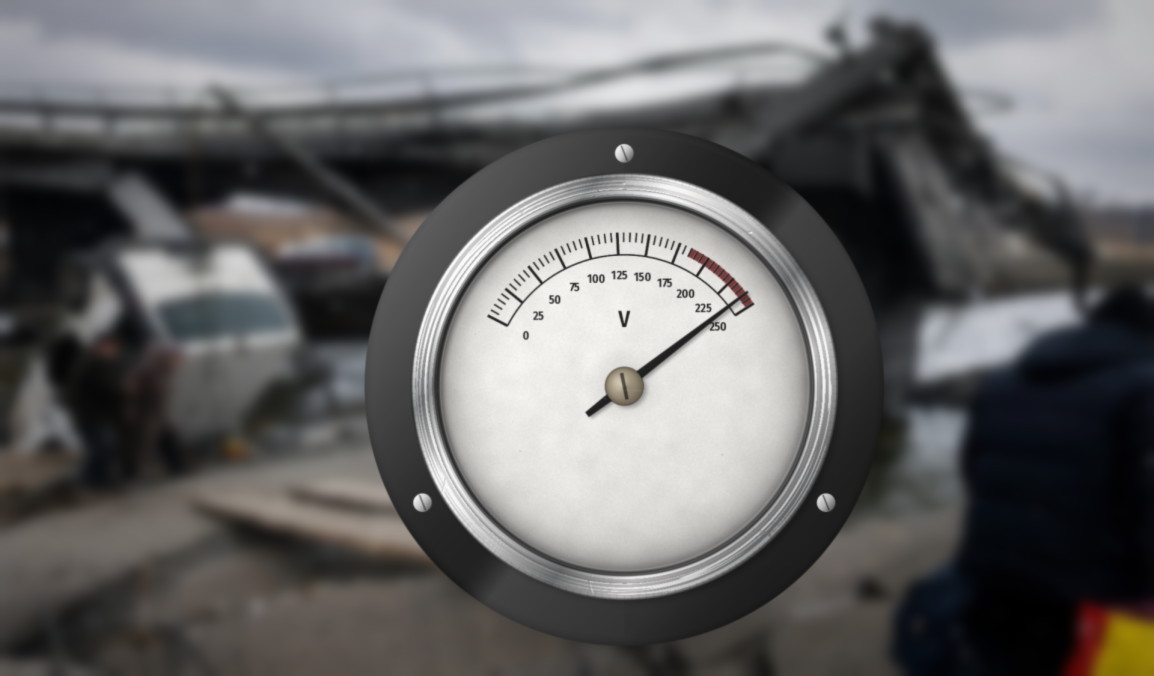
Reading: V 240
